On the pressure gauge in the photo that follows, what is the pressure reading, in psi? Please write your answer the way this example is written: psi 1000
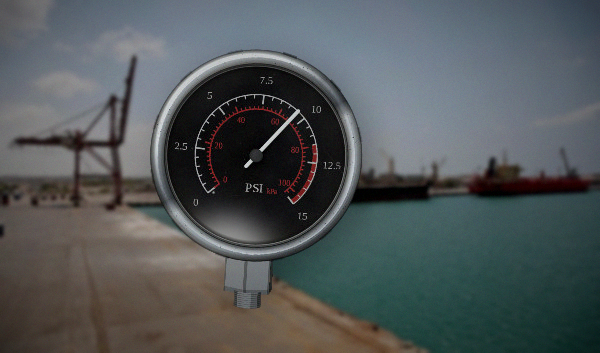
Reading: psi 9.5
